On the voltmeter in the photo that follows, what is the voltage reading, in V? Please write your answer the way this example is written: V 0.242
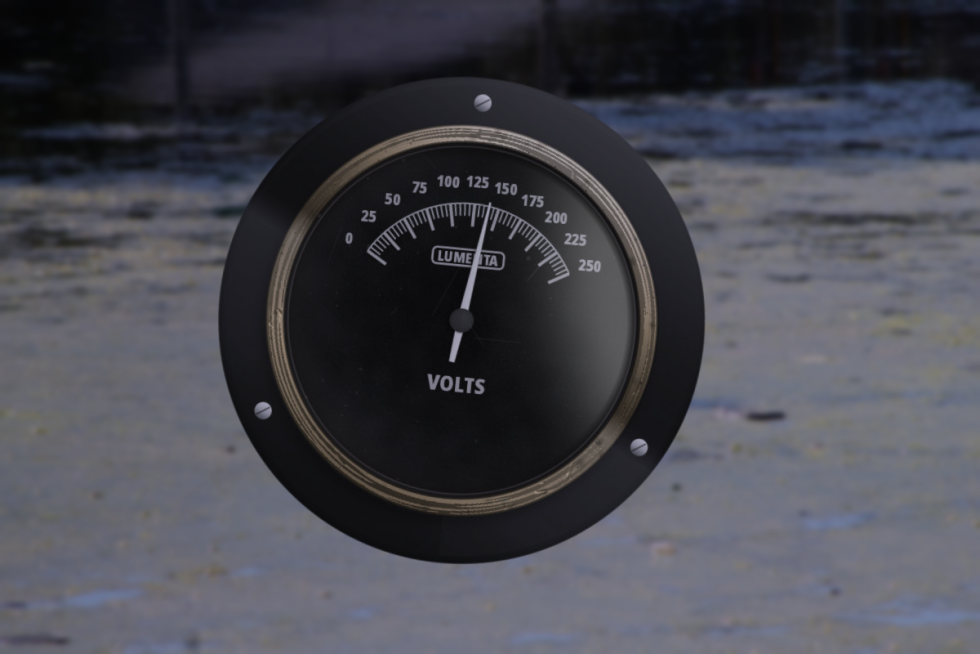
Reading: V 140
